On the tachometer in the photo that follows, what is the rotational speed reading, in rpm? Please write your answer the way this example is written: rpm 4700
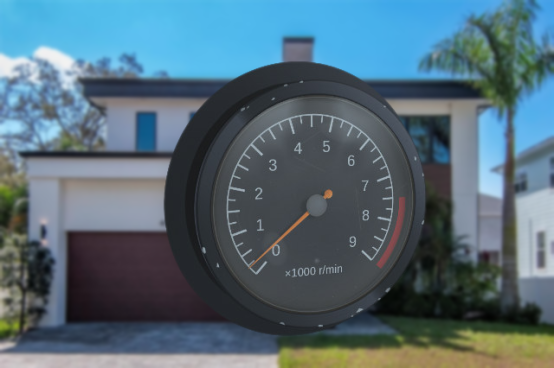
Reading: rpm 250
